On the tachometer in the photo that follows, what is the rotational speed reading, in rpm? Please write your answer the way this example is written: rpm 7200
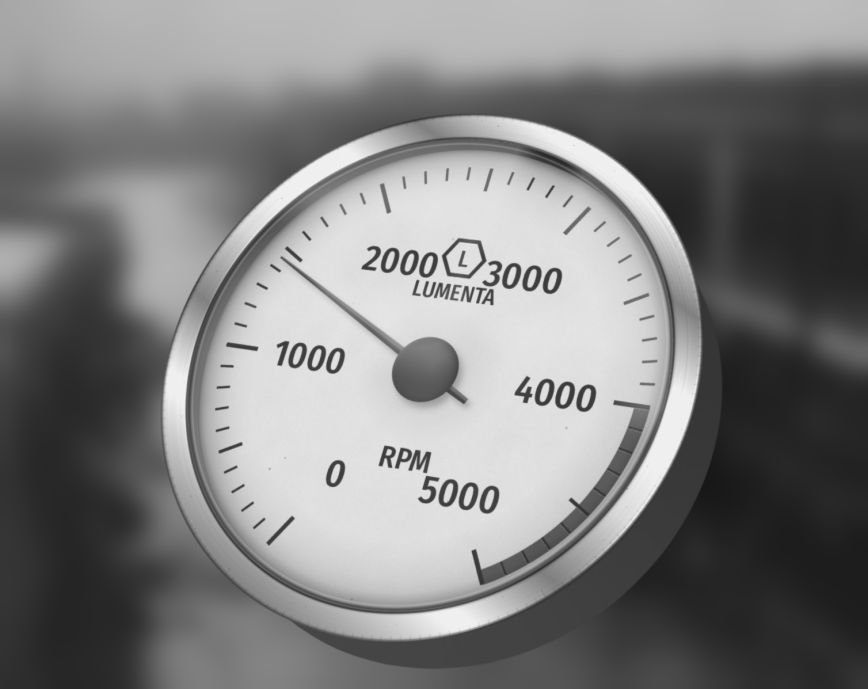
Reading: rpm 1450
